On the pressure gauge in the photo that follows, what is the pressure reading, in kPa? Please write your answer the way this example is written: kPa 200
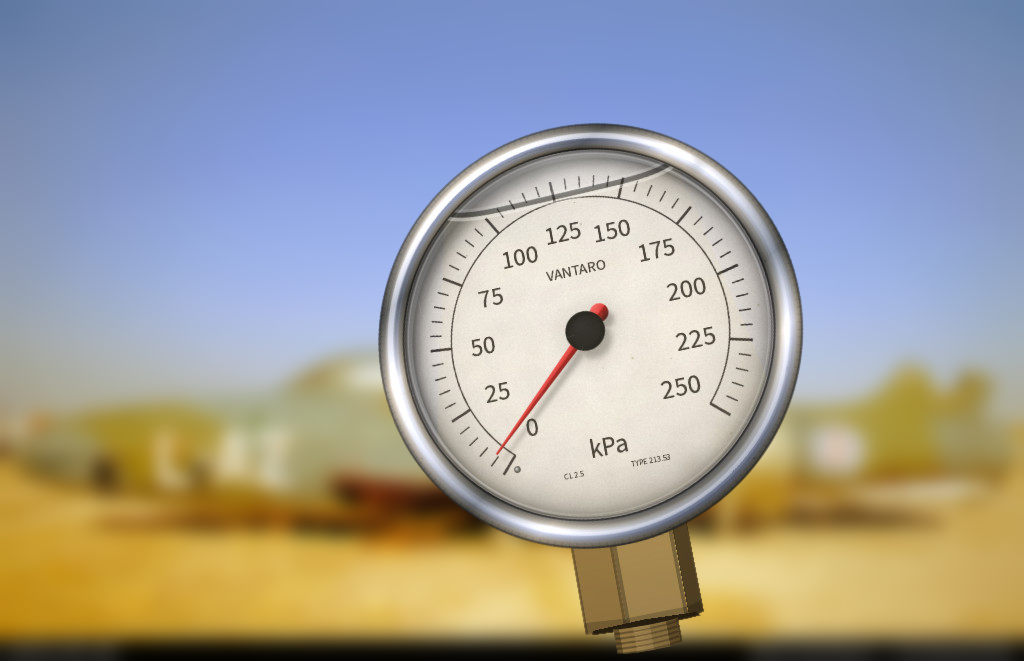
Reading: kPa 5
